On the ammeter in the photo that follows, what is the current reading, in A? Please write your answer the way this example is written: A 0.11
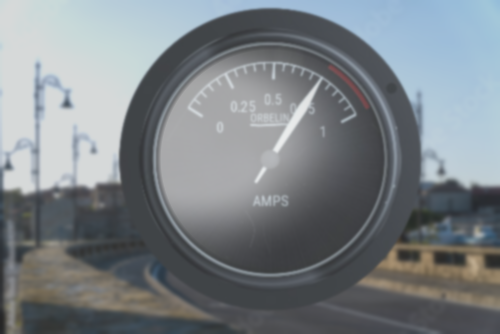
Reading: A 0.75
